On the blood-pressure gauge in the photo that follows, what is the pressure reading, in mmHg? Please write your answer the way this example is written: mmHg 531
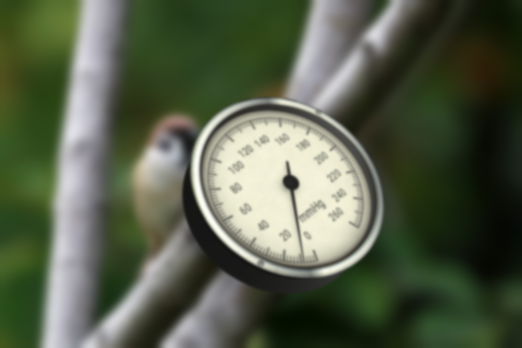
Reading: mmHg 10
